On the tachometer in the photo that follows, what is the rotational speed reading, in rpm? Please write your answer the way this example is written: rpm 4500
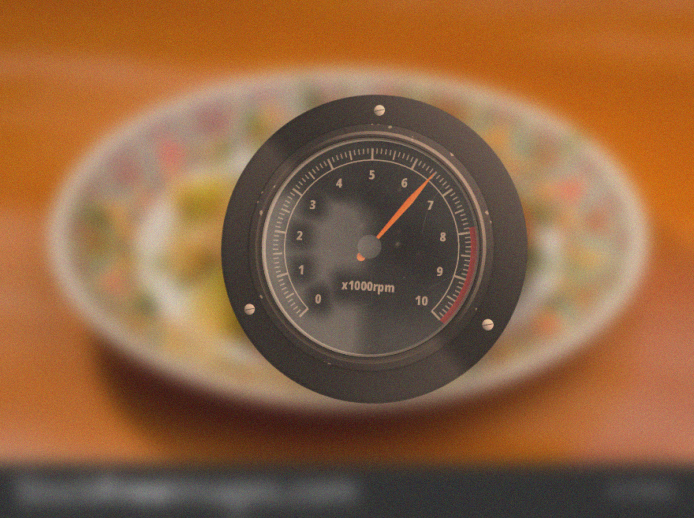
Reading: rpm 6500
